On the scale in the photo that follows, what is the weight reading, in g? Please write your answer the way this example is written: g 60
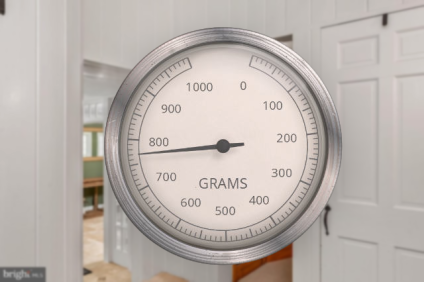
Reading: g 770
